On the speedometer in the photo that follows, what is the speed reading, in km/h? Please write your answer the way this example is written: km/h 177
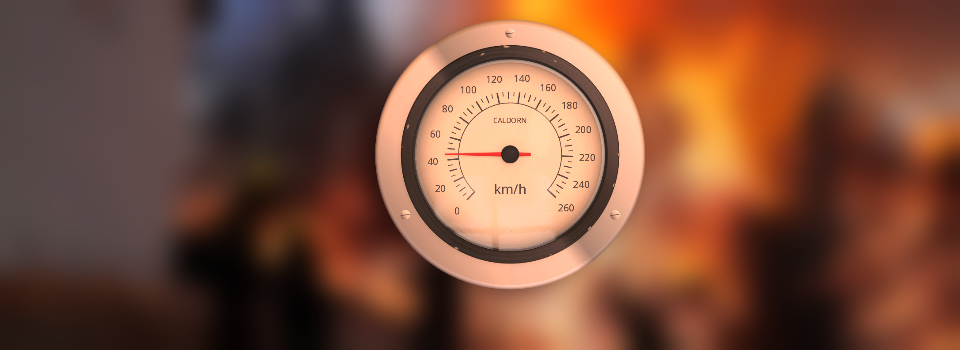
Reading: km/h 45
